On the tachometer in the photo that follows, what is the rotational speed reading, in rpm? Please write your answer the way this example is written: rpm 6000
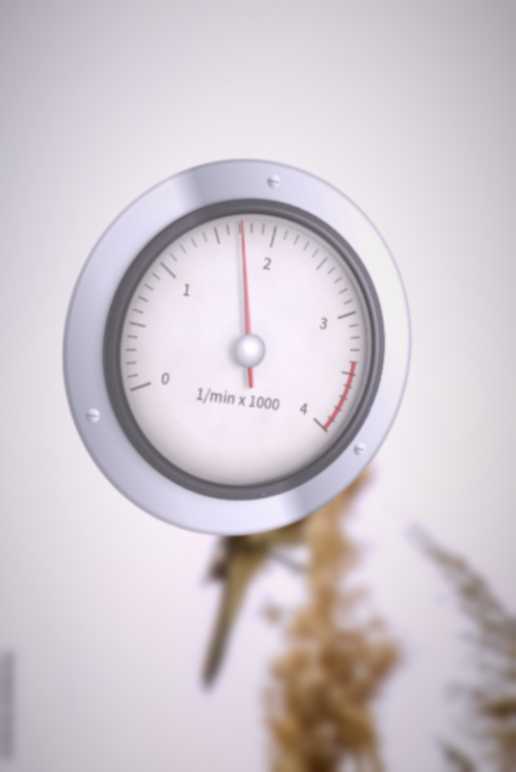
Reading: rpm 1700
